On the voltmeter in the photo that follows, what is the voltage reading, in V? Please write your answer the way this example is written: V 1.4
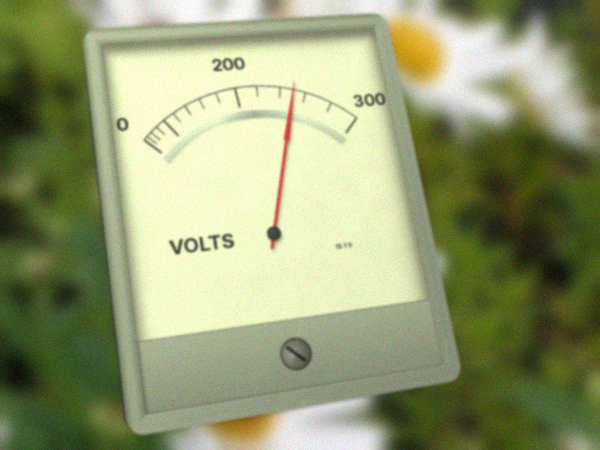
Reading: V 250
